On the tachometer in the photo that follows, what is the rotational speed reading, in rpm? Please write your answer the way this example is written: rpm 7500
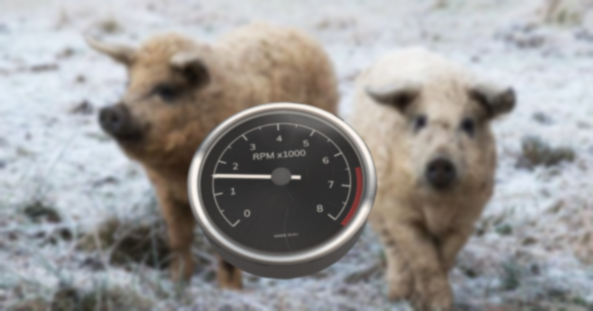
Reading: rpm 1500
